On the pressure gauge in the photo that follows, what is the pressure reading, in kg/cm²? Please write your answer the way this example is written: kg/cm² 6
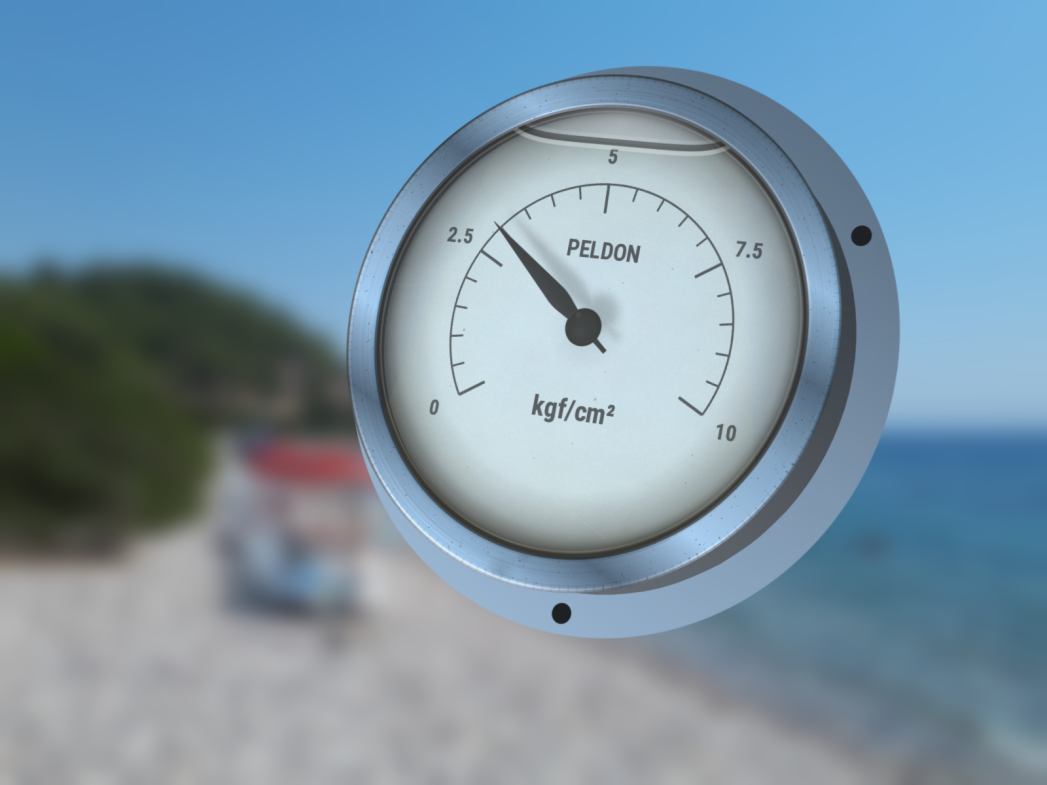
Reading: kg/cm² 3
